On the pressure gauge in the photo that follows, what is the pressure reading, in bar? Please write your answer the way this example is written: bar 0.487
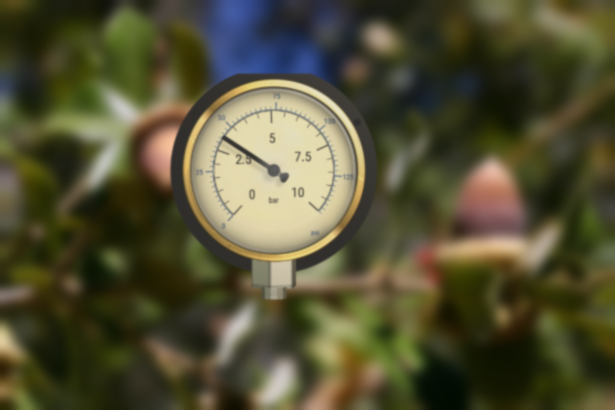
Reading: bar 3
